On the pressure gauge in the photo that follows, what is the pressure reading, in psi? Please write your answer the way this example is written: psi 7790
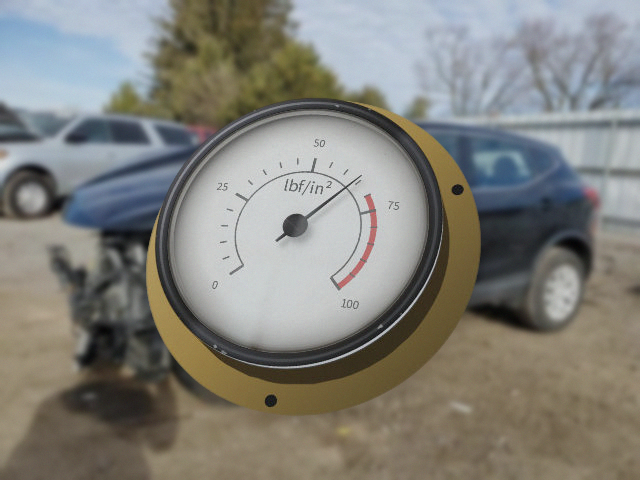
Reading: psi 65
